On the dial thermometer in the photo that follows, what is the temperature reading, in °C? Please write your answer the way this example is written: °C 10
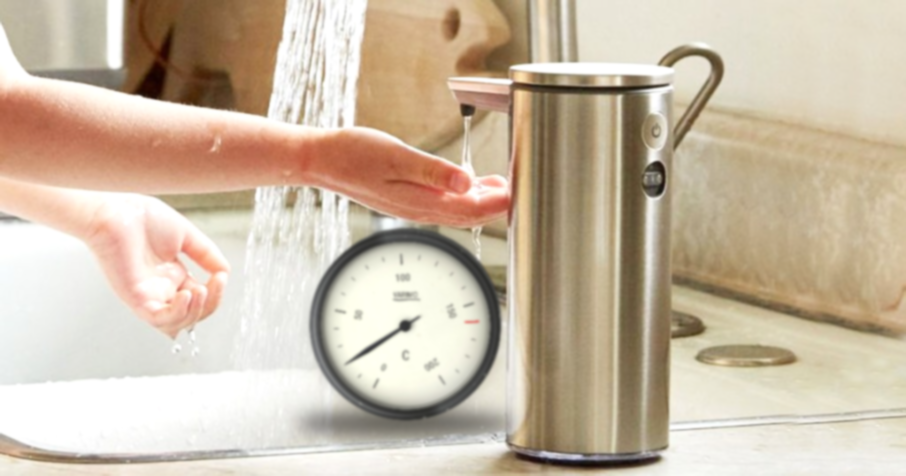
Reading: °C 20
